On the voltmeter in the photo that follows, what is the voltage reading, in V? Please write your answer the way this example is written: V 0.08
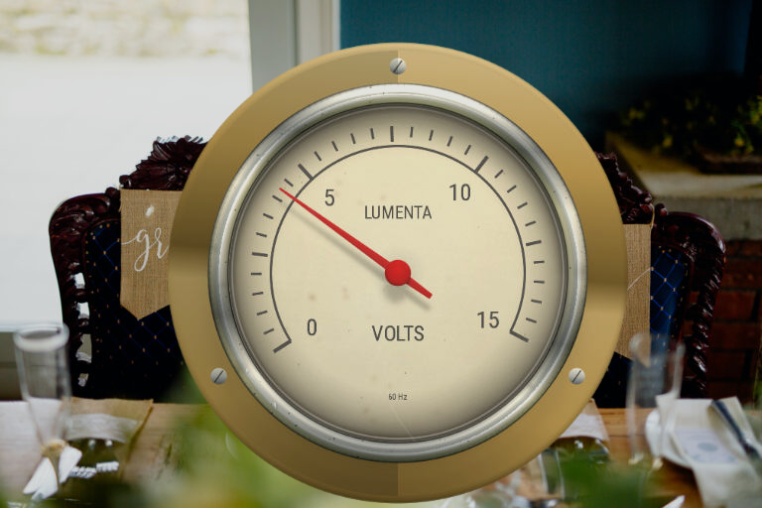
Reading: V 4.25
